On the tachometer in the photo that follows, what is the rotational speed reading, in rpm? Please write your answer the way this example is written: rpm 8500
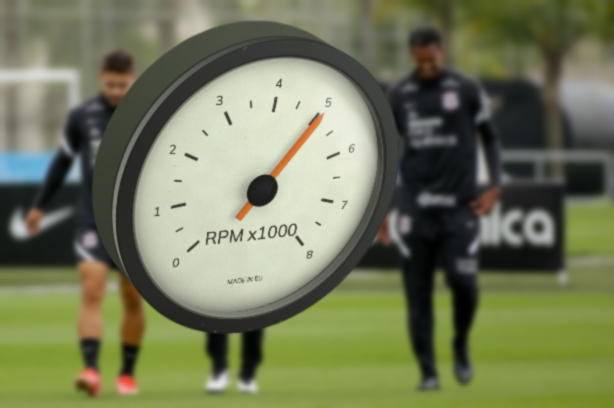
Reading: rpm 5000
